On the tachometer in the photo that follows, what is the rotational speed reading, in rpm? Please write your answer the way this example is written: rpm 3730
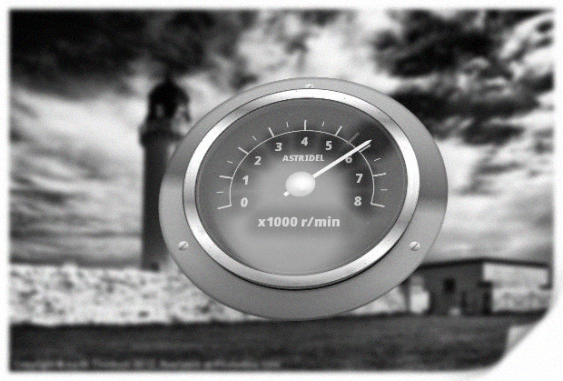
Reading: rpm 6000
